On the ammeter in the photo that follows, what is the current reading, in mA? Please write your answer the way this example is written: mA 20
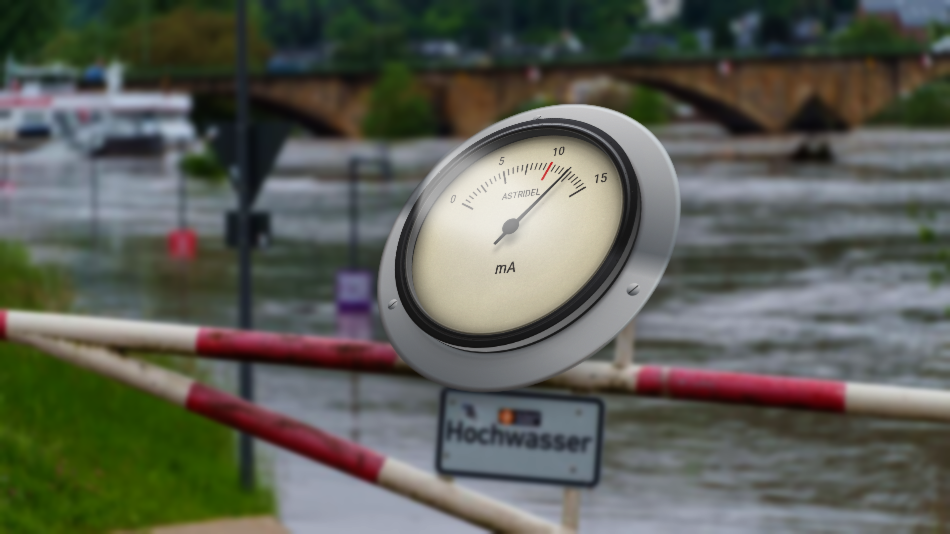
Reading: mA 12.5
